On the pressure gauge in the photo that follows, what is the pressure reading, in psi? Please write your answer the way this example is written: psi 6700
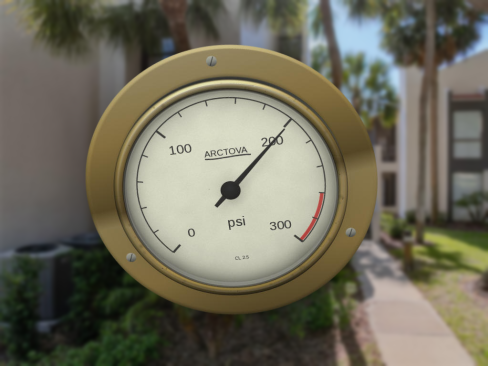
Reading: psi 200
